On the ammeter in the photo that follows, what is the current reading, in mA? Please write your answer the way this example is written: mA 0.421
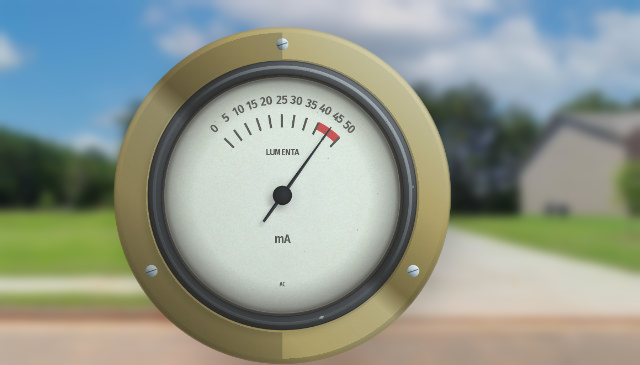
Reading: mA 45
